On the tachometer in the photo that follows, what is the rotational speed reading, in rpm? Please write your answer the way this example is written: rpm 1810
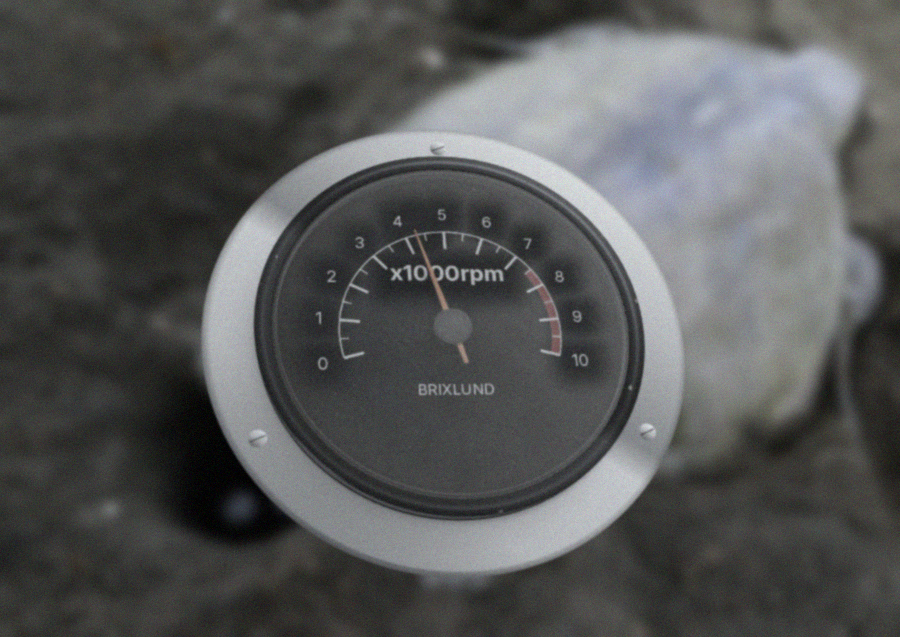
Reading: rpm 4250
